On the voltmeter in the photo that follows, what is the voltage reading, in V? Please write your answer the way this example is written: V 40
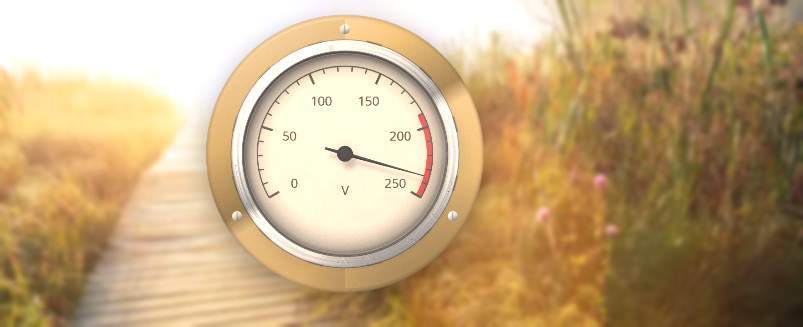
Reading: V 235
